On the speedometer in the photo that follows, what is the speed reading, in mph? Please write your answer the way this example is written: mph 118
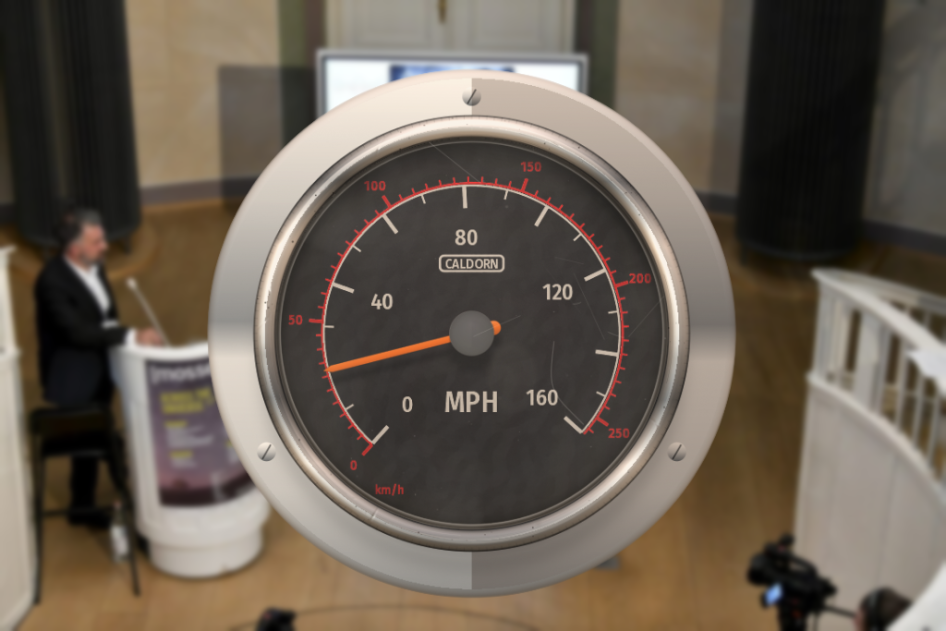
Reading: mph 20
